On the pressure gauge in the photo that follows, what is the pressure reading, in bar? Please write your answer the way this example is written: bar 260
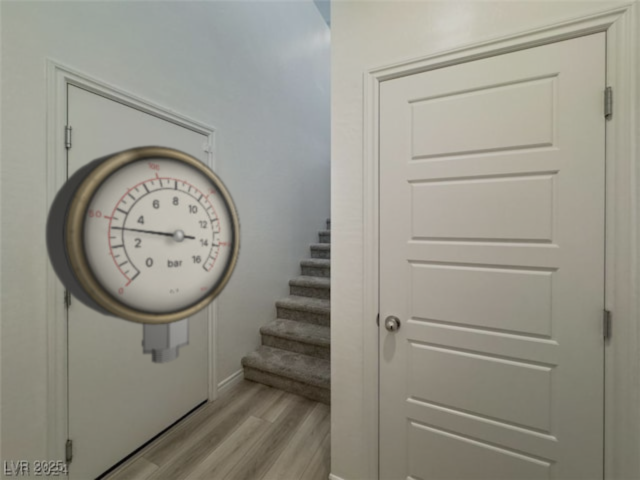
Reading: bar 3
